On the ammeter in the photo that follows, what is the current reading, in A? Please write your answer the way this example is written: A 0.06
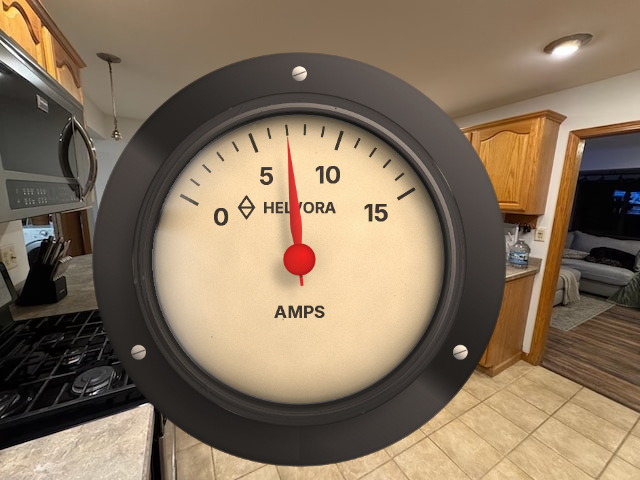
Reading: A 7
